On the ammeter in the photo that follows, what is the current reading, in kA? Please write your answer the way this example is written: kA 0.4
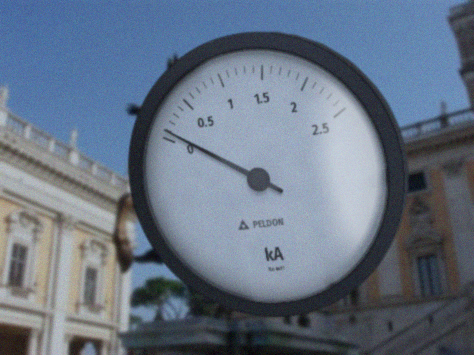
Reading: kA 0.1
